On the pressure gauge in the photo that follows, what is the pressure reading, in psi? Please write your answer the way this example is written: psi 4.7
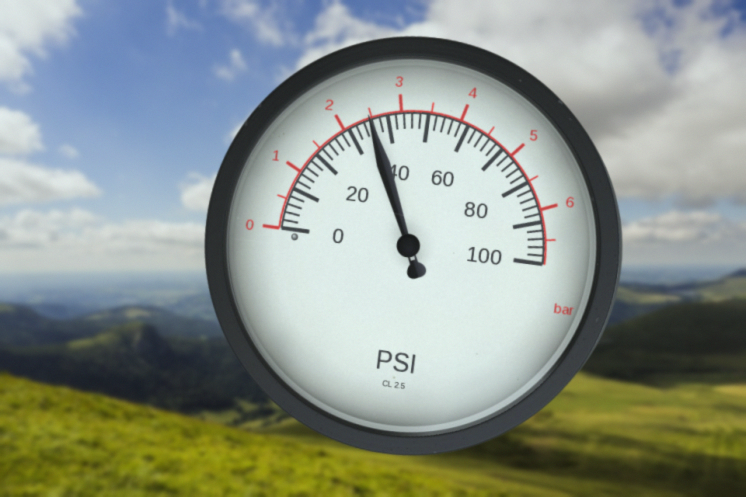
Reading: psi 36
